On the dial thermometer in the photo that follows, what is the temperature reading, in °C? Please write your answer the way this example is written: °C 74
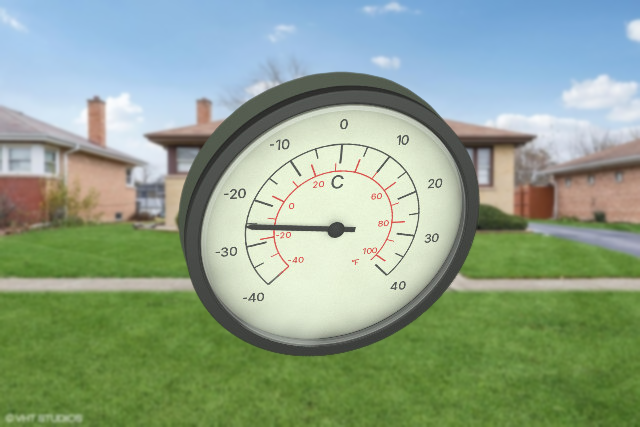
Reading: °C -25
